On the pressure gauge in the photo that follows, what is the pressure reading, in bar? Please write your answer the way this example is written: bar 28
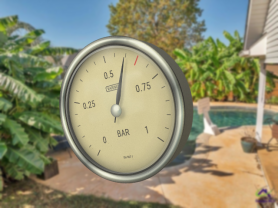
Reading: bar 0.6
